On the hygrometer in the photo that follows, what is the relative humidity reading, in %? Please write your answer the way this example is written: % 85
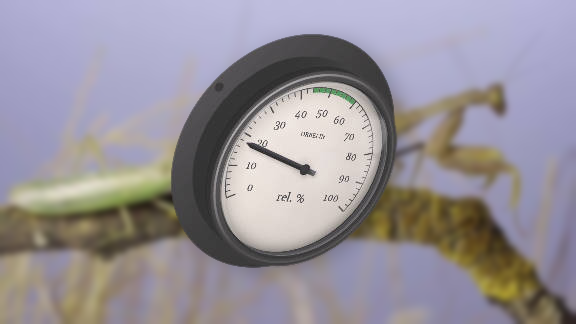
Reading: % 18
